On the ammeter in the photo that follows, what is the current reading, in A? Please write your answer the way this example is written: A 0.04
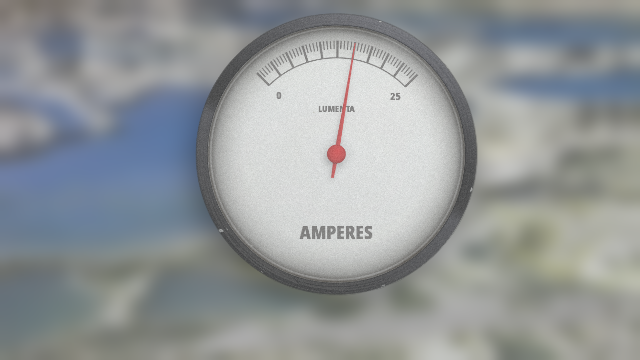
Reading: A 15
